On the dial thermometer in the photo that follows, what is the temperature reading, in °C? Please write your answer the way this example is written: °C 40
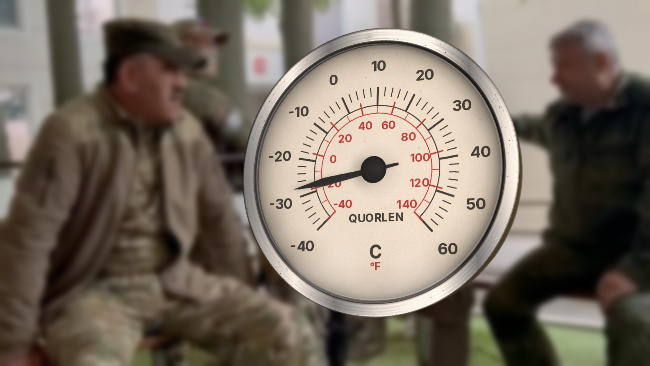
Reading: °C -28
